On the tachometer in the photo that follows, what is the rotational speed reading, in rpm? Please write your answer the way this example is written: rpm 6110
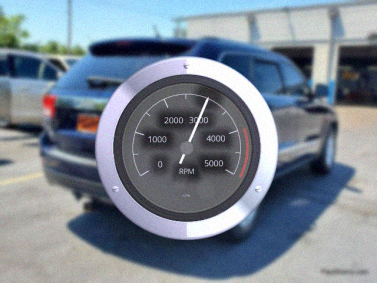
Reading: rpm 3000
